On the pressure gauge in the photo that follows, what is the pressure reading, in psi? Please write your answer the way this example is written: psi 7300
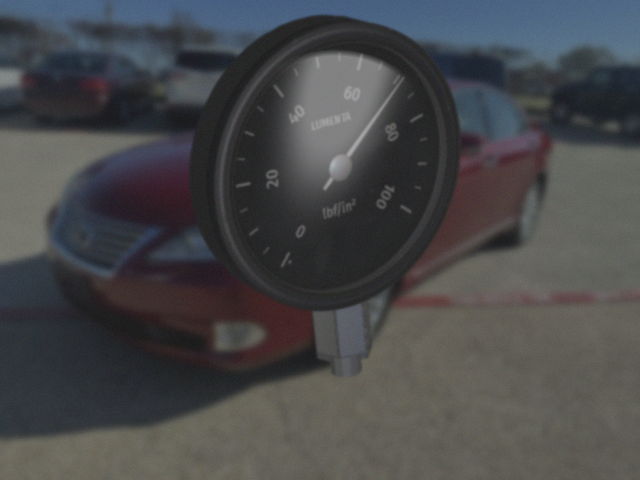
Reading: psi 70
